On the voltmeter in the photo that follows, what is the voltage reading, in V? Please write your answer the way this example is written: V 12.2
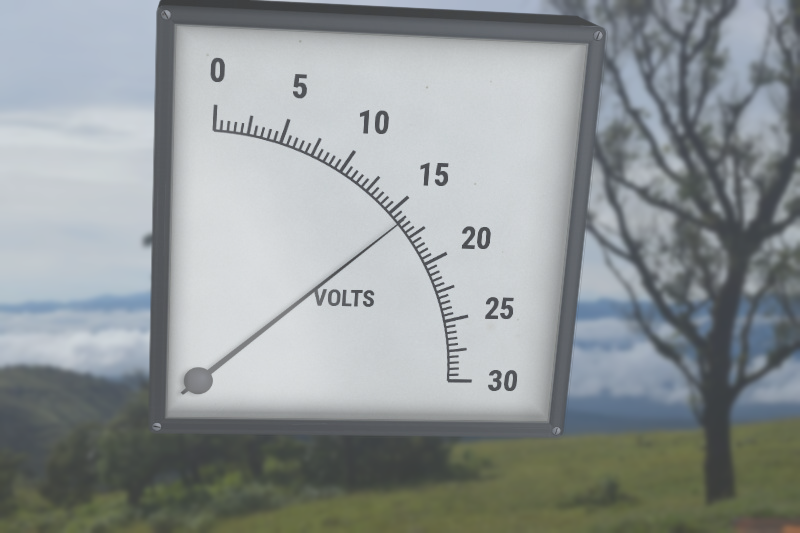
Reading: V 16
